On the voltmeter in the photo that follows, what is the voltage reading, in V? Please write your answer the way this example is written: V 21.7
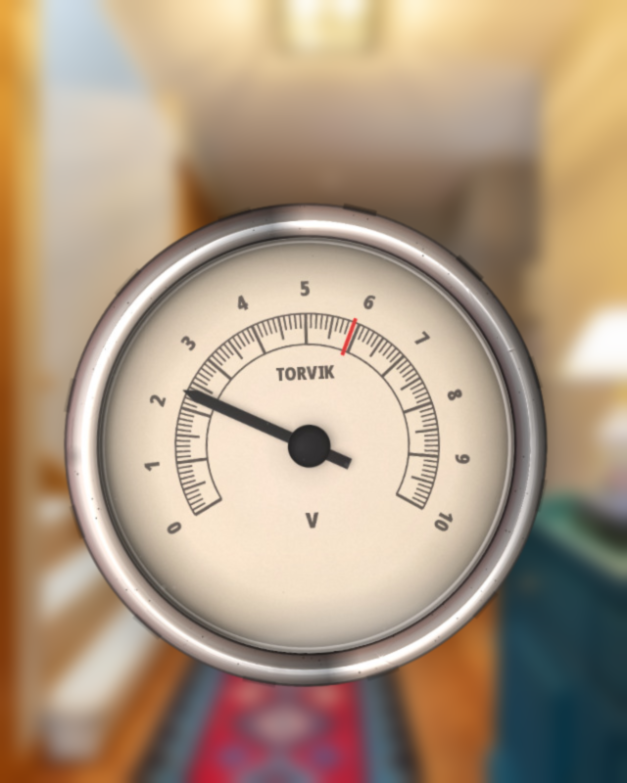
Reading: V 2.3
